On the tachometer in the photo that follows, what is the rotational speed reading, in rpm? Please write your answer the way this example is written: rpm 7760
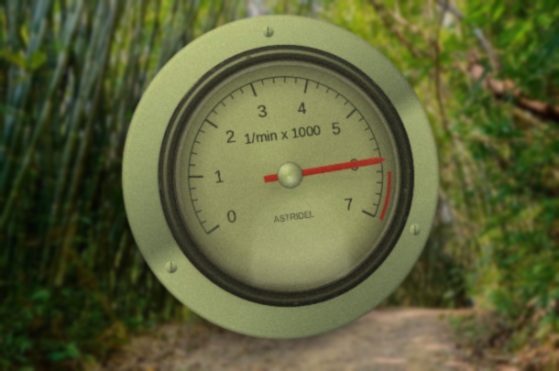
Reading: rpm 6000
